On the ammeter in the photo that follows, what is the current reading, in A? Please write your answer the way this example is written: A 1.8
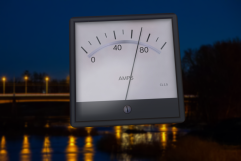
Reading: A 70
